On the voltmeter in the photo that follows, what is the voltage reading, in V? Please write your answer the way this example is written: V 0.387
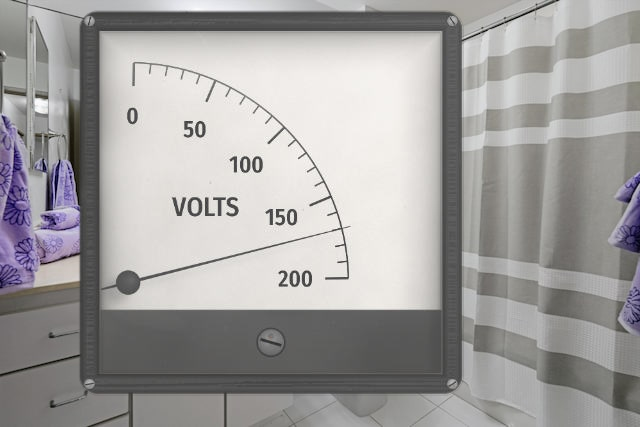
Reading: V 170
